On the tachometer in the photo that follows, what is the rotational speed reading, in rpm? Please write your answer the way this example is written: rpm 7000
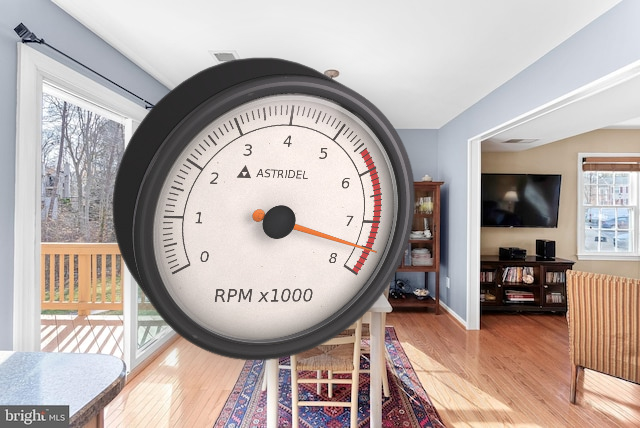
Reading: rpm 7500
